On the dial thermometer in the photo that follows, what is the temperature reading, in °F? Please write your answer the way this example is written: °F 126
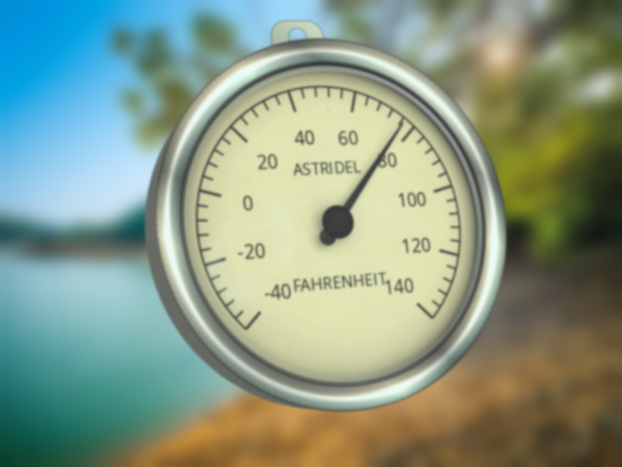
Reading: °F 76
